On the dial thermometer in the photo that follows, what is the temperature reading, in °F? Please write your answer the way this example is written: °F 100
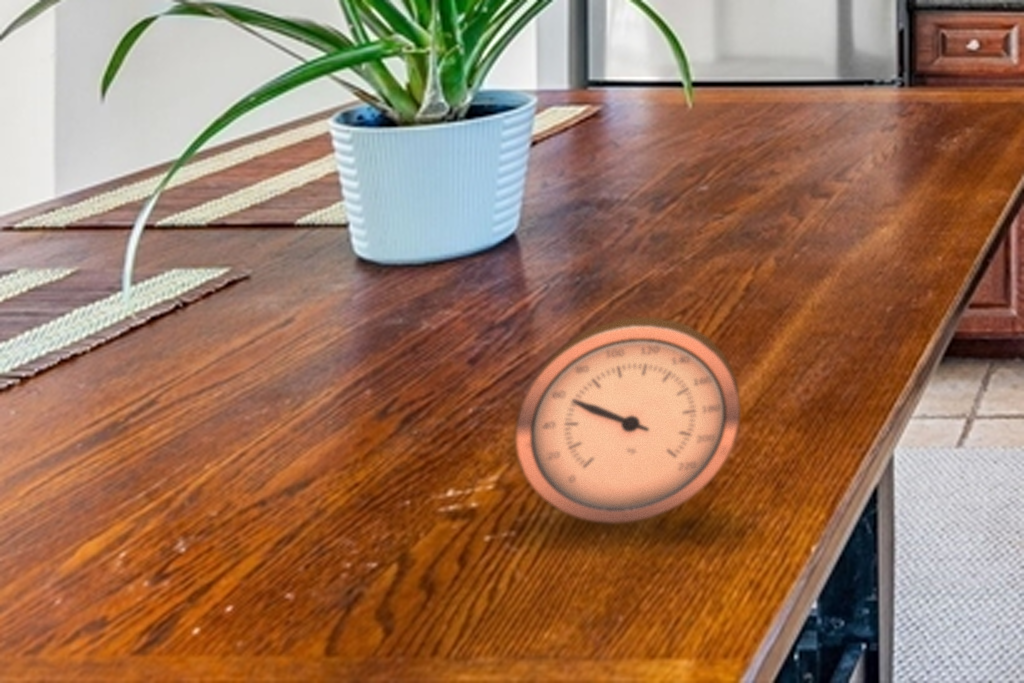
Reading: °F 60
